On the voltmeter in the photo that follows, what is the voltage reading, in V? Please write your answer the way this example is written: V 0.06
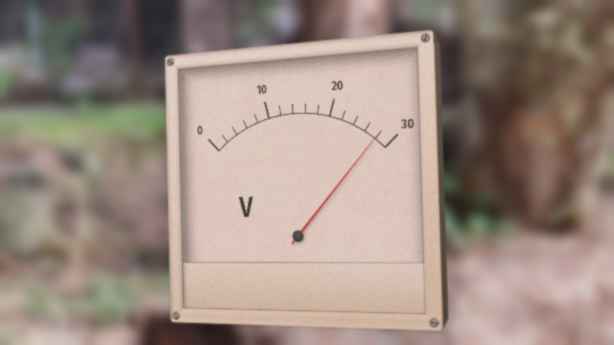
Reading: V 28
